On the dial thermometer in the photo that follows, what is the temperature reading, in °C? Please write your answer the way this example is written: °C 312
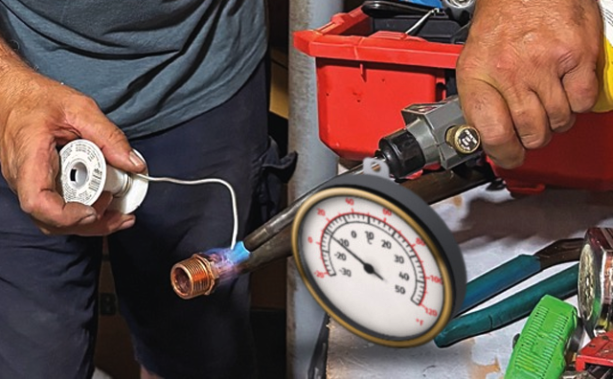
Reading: °C -10
